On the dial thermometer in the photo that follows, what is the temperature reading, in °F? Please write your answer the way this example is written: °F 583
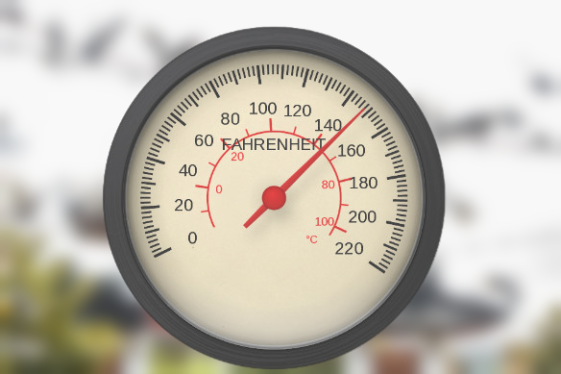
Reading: °F 148
